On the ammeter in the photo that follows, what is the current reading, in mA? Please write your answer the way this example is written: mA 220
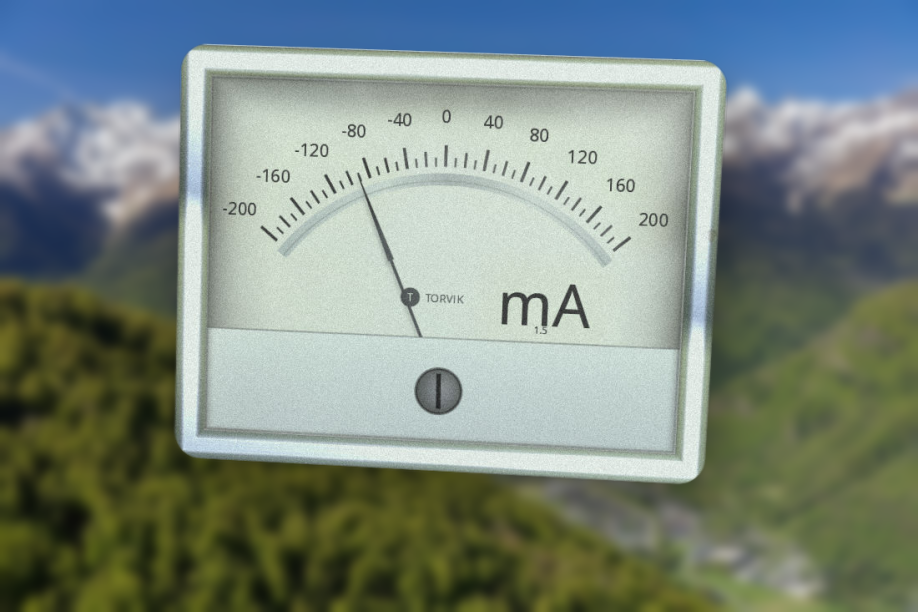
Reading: mA -90
